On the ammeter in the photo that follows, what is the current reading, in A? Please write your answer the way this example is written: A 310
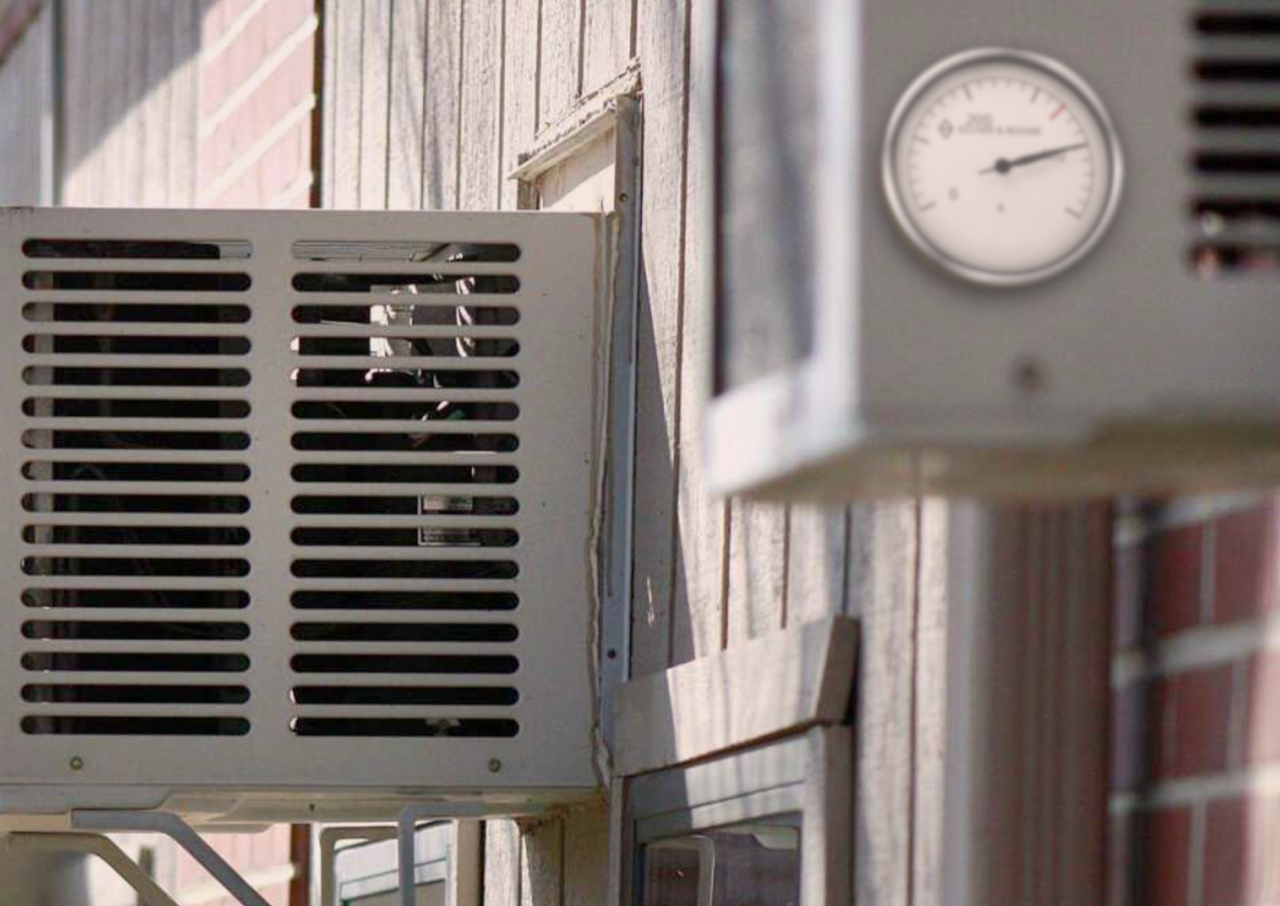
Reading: A 400
